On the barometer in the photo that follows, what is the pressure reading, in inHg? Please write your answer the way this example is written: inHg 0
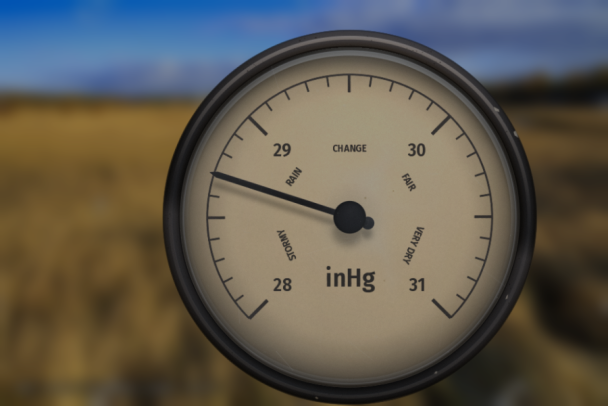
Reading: inHg 28.7
